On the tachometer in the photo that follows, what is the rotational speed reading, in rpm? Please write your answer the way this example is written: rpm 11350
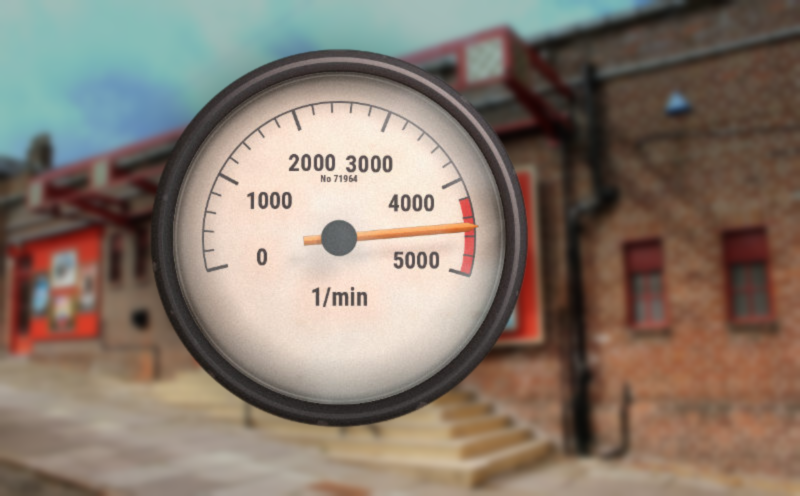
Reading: rpm 4500
